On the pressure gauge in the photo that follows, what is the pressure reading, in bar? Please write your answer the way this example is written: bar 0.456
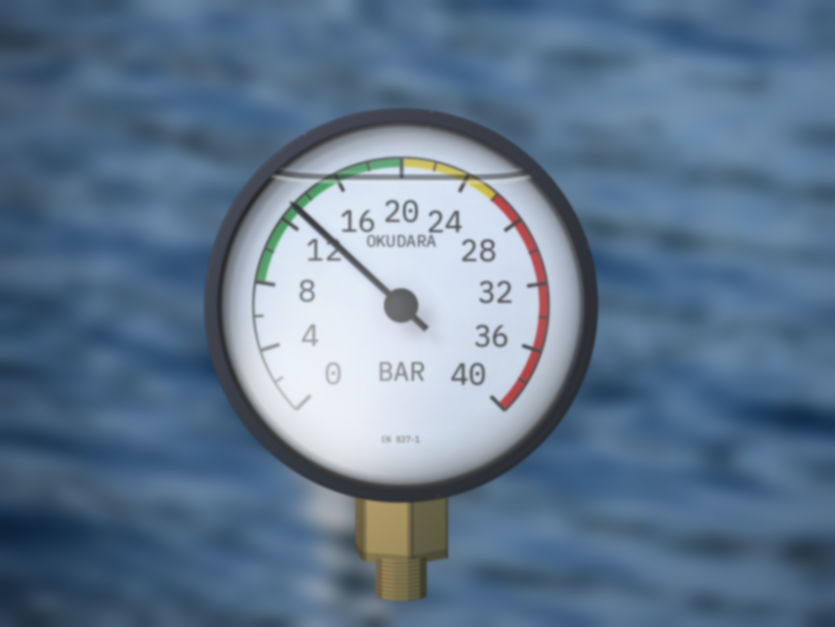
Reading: bar 13
